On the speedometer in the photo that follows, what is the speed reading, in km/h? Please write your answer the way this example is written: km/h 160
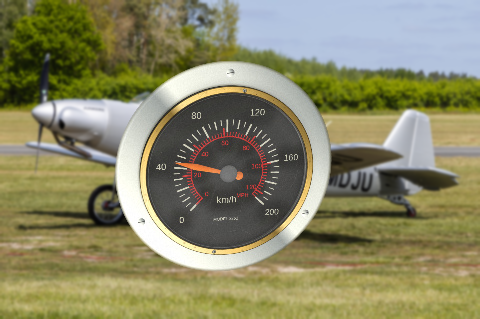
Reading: km/h 45
